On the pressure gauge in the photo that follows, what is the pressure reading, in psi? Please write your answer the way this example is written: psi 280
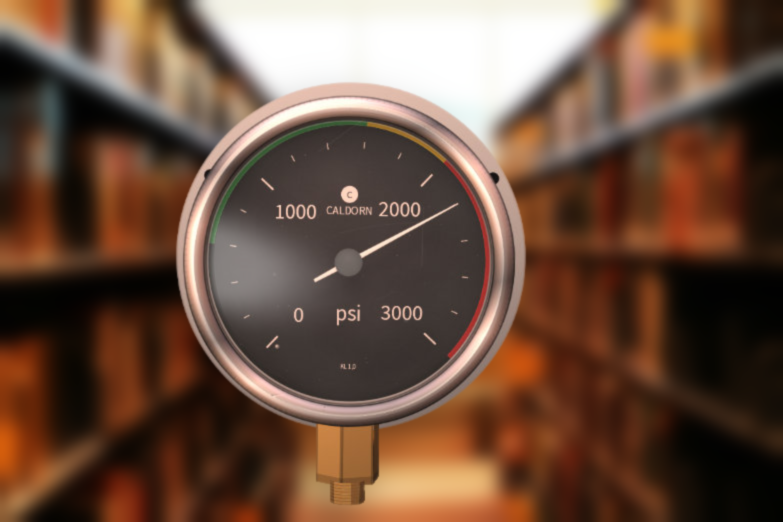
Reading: psi 2200
